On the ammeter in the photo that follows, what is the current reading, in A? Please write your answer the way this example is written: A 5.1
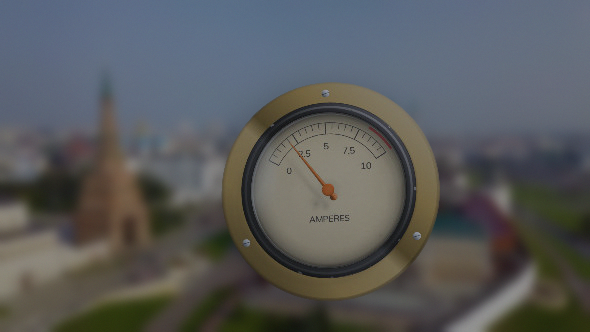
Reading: A 2
